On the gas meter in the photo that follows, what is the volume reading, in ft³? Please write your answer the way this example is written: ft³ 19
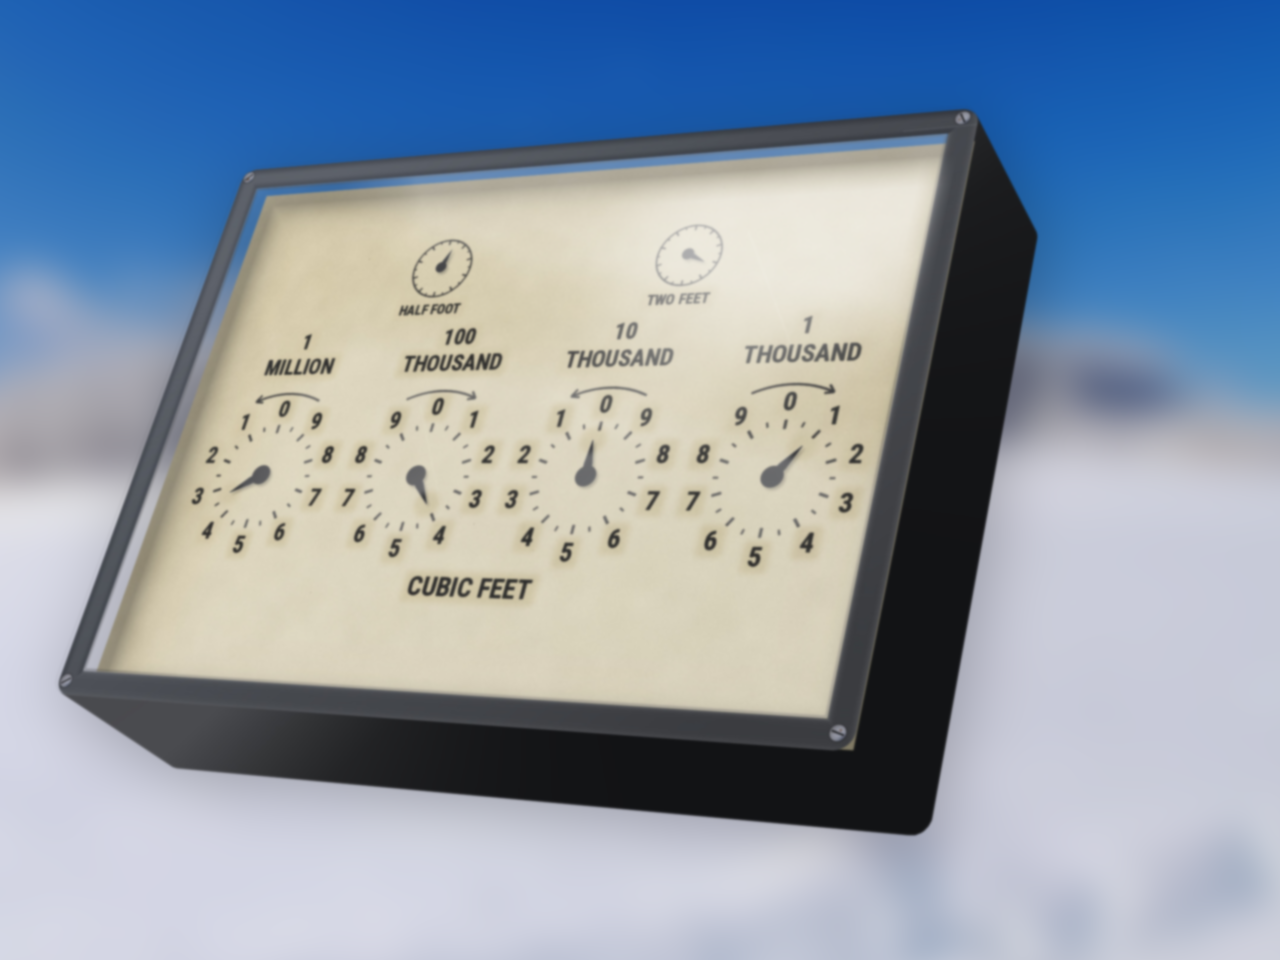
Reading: ft³ 340100
